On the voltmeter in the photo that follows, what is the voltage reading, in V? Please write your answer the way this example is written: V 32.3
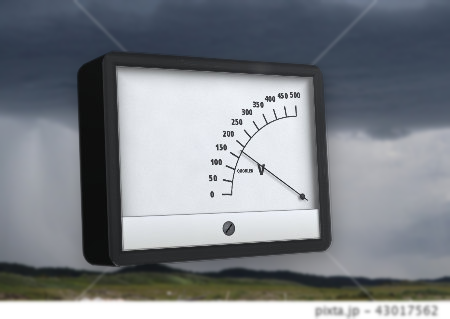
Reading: V 175
